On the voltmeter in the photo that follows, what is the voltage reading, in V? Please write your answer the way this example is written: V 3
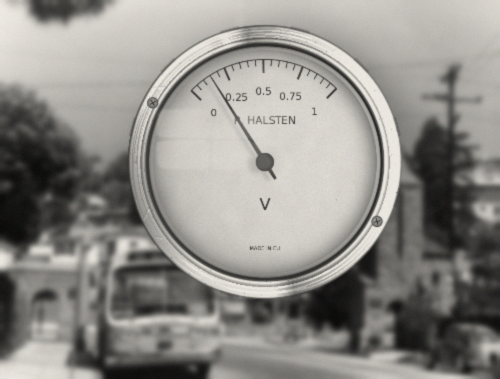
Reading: V 0.15
